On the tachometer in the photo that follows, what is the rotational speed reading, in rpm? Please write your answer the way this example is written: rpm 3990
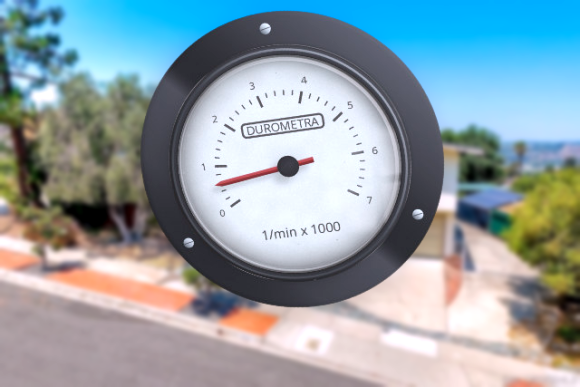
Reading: rpm 600
